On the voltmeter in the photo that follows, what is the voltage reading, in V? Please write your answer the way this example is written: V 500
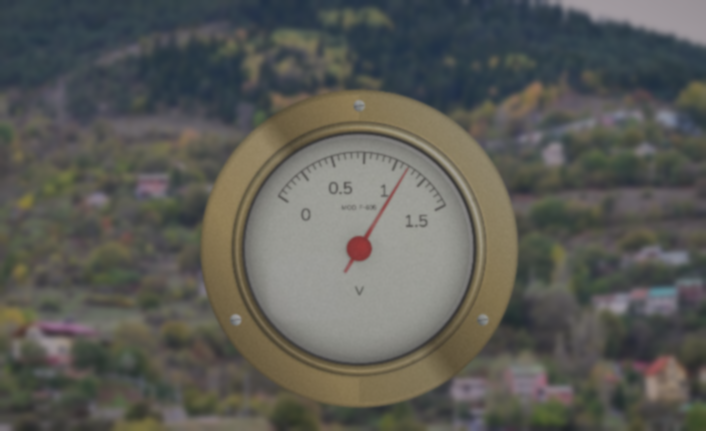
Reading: V 1.1
